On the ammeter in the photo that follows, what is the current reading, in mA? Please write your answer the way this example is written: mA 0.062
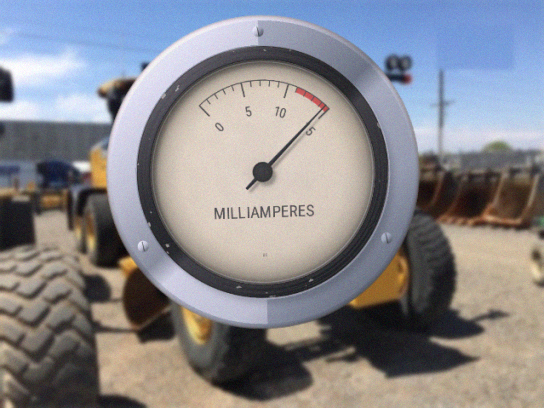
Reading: mA 14.5
